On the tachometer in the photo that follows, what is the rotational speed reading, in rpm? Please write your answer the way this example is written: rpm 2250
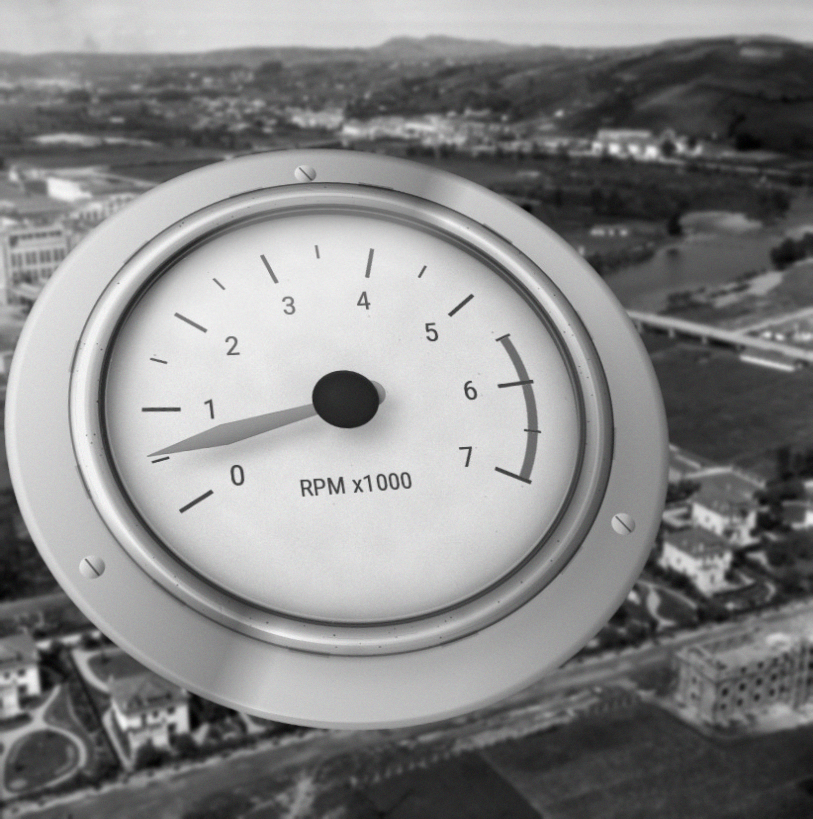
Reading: rpm 500
